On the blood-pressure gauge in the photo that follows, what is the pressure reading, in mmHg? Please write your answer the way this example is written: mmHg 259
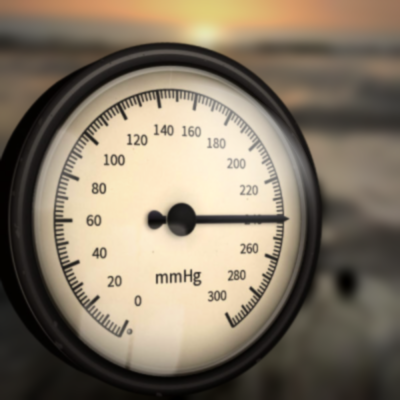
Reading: mmHg 240
